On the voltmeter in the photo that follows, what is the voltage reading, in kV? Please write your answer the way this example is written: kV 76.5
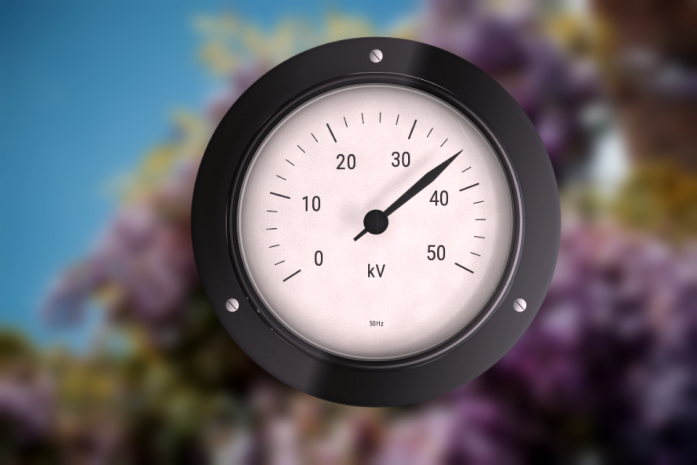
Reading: kV 36
